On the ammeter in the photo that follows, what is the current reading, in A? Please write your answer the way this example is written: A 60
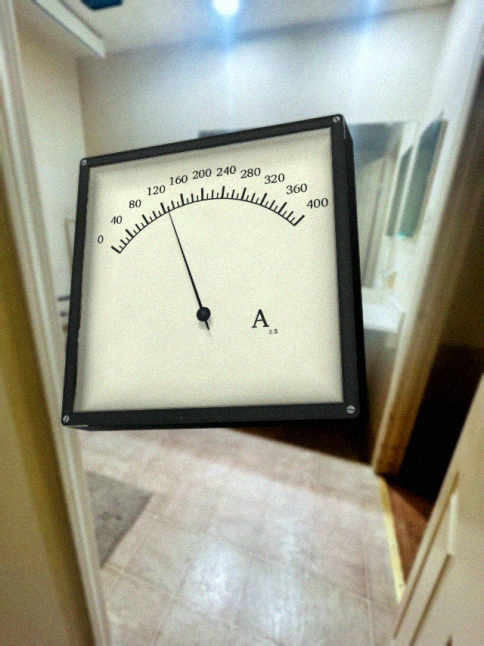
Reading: A 130
